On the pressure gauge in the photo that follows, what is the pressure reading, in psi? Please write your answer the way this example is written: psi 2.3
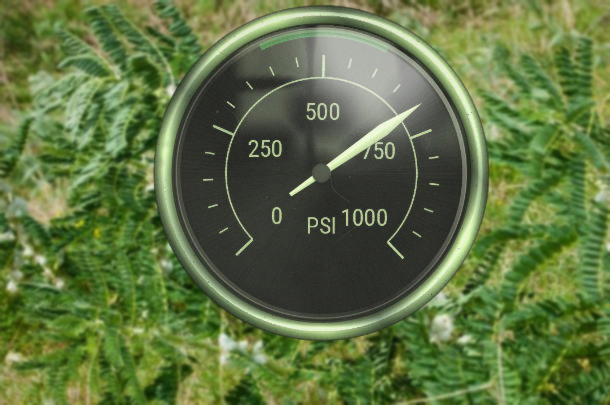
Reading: psi 700
